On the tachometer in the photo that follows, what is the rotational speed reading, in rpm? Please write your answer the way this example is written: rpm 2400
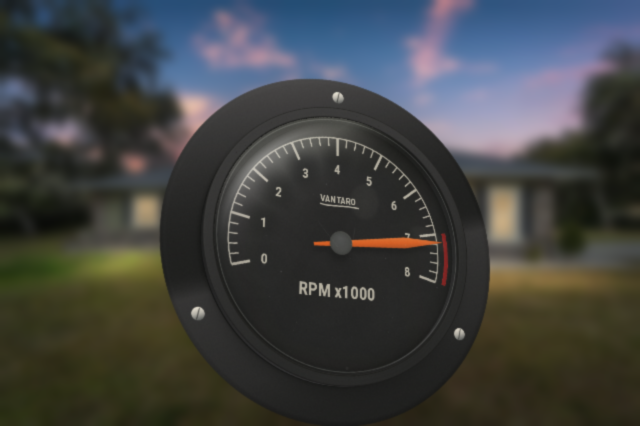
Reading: rpm 7200
